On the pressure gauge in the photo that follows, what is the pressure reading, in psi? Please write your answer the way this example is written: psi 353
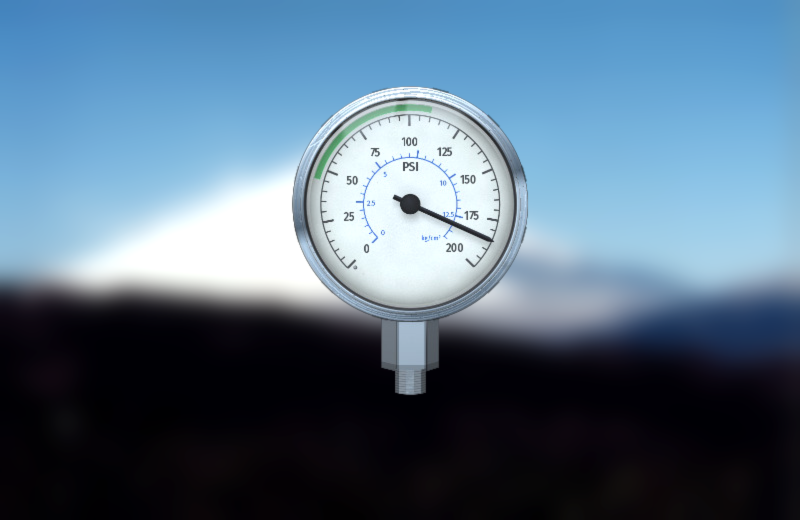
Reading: psi 185
